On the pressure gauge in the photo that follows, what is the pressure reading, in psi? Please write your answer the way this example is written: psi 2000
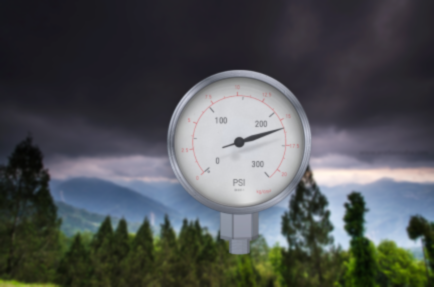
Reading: psi 225
